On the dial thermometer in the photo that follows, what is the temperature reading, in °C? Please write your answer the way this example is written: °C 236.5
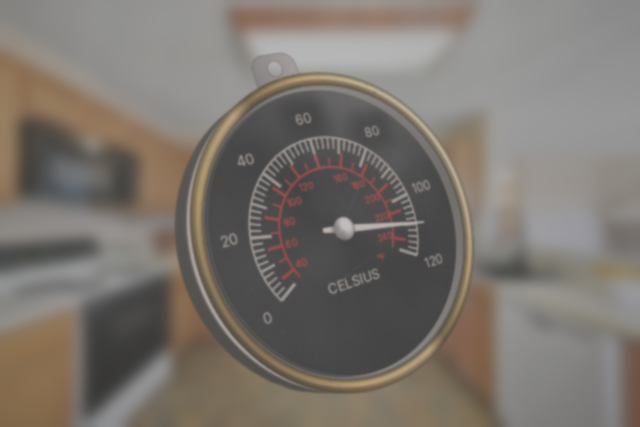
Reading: °C 110
